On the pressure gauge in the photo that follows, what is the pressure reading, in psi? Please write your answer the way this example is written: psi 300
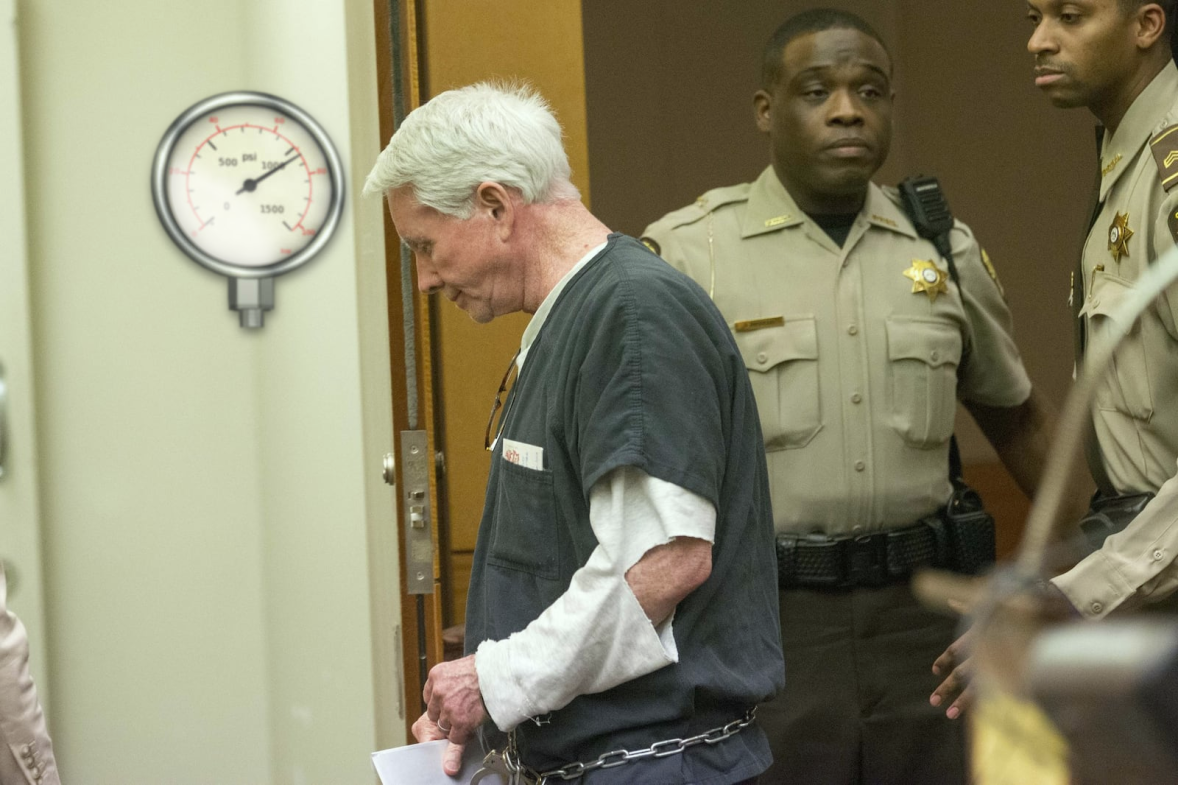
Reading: psi 1050
